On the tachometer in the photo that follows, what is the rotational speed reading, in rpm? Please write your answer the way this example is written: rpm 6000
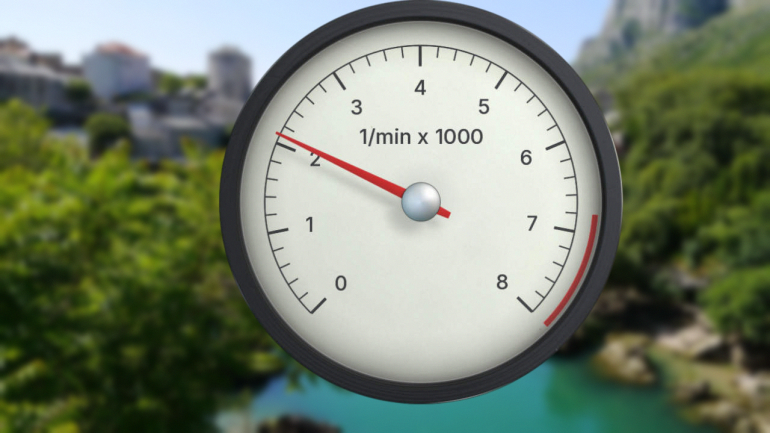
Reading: rpm 2100
